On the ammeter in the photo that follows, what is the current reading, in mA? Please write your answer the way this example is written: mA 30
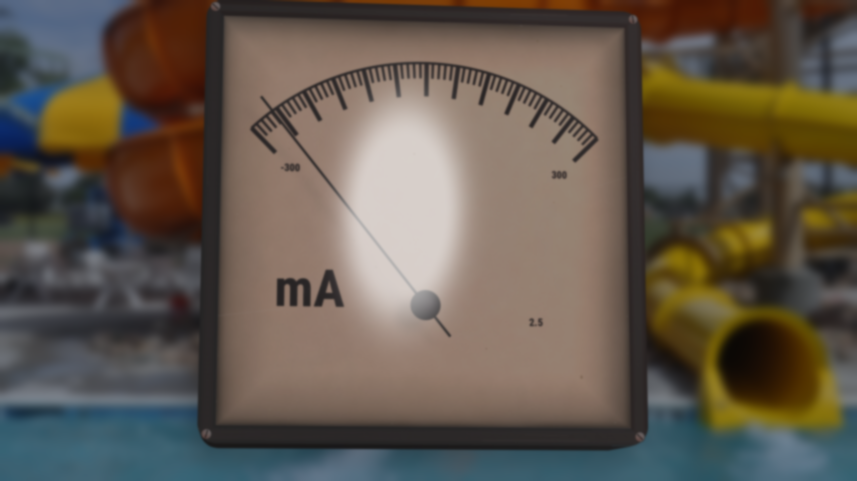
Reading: mA -260
